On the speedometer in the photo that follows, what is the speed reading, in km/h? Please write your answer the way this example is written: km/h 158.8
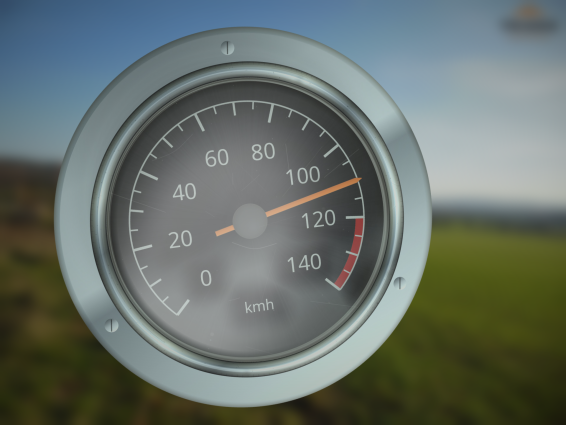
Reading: km/h 110
